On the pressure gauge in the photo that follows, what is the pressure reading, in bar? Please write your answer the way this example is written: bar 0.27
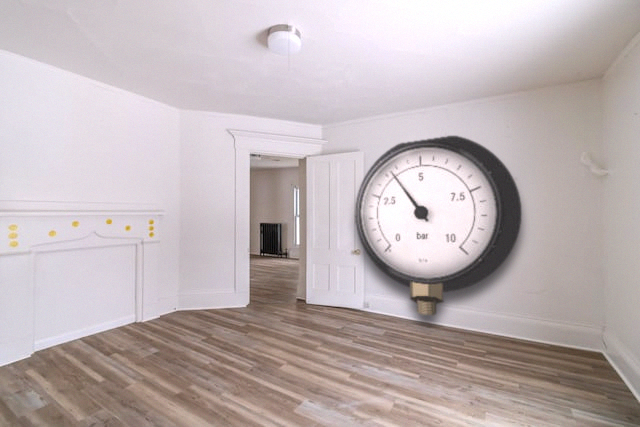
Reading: bar 3.75
